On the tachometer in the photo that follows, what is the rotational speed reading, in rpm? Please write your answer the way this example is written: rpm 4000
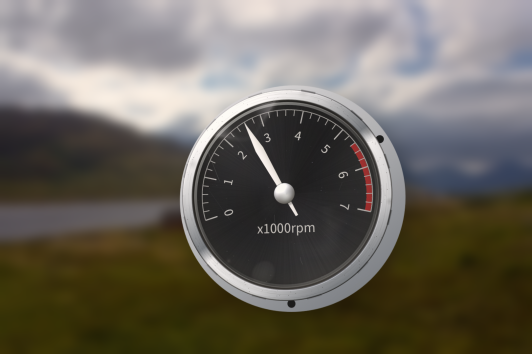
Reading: rpm 2600
